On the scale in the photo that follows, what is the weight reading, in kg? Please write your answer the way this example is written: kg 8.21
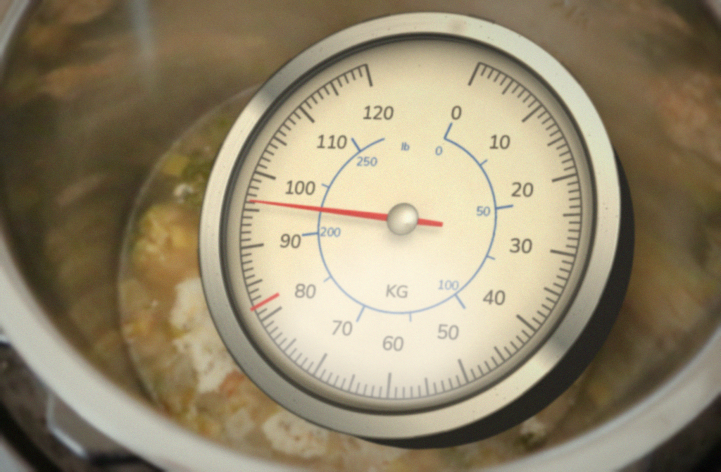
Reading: kg 96
